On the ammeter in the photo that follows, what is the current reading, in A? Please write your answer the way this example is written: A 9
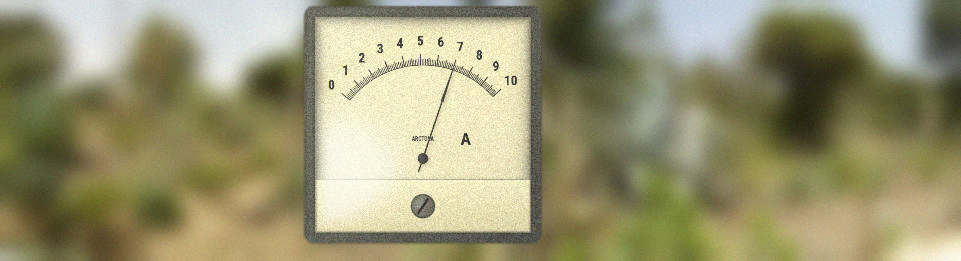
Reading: A 7
